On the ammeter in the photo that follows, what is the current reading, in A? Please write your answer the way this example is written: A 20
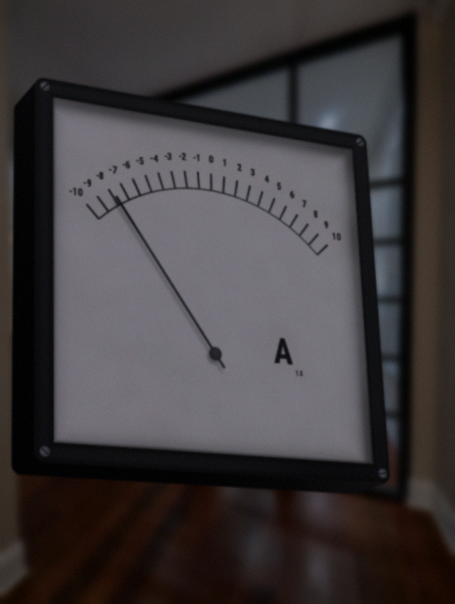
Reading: A -8
